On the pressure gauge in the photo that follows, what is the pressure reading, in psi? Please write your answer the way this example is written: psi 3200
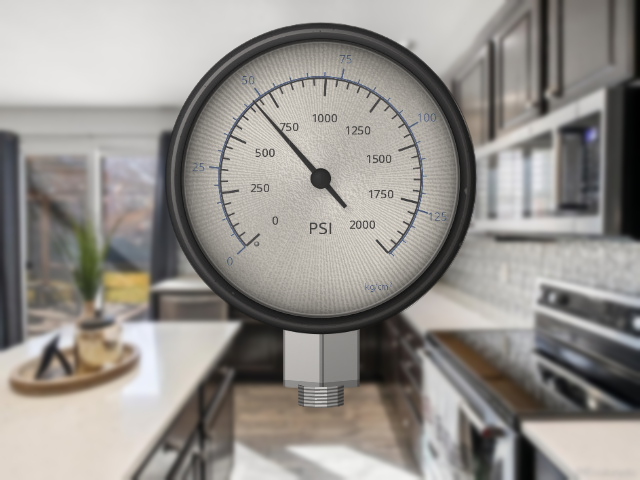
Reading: psi 675
